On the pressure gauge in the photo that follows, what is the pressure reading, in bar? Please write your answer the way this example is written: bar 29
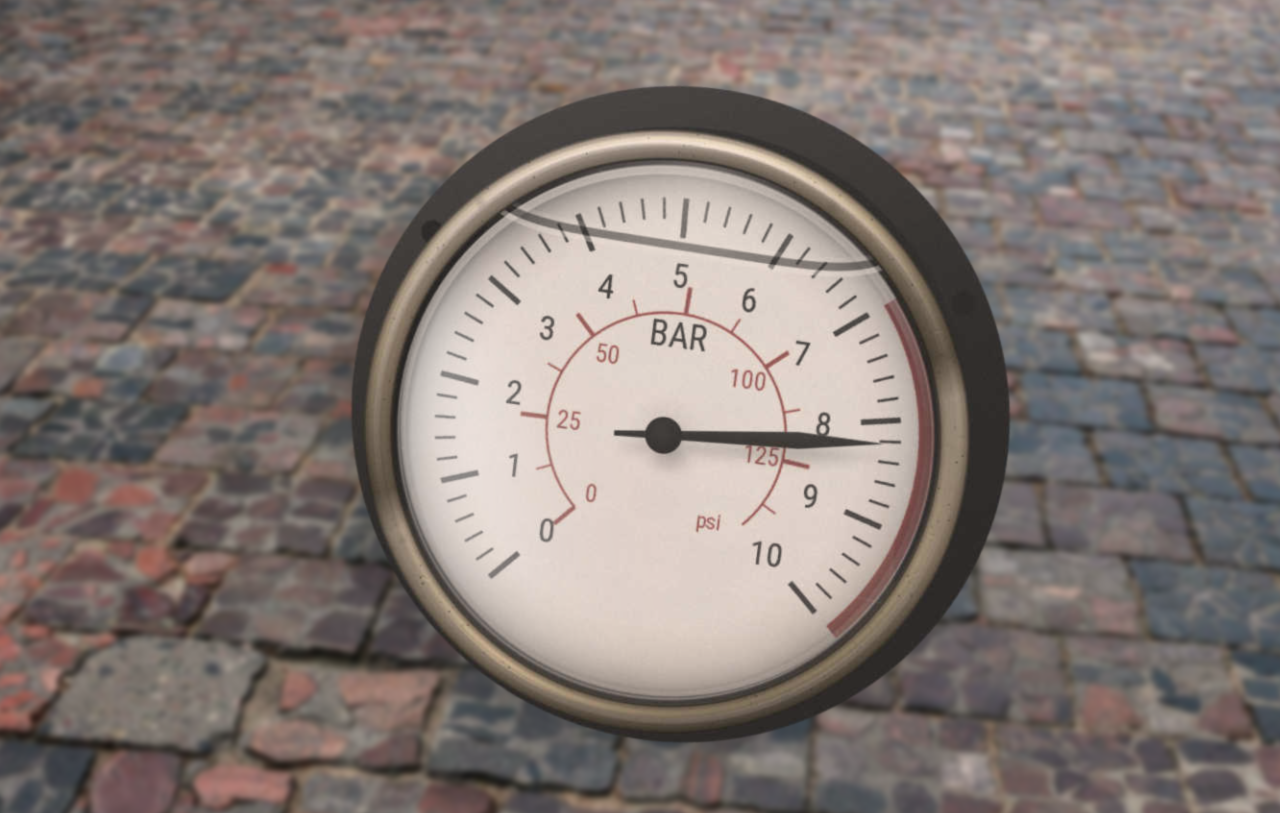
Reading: bar 8.2
